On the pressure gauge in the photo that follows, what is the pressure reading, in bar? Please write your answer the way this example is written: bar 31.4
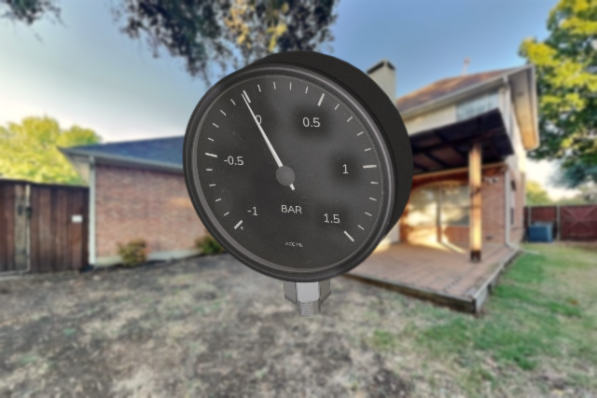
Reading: bar 0
